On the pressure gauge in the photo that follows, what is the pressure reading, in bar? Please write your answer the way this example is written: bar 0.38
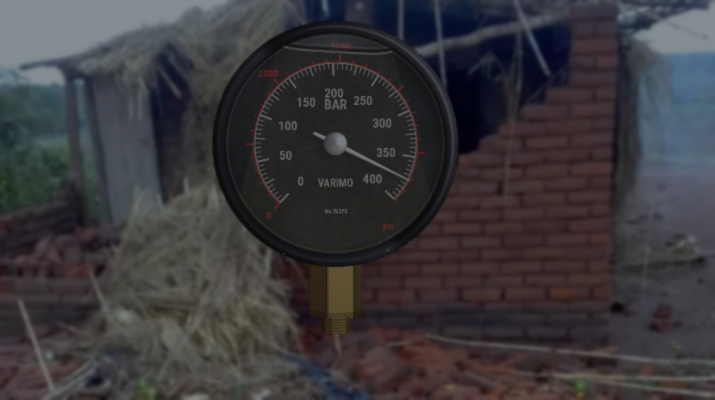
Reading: bar 375
